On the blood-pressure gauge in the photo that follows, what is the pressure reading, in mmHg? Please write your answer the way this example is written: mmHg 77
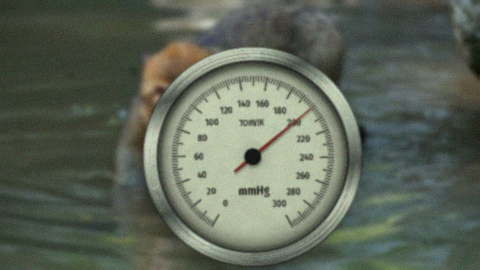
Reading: mmHg 200
